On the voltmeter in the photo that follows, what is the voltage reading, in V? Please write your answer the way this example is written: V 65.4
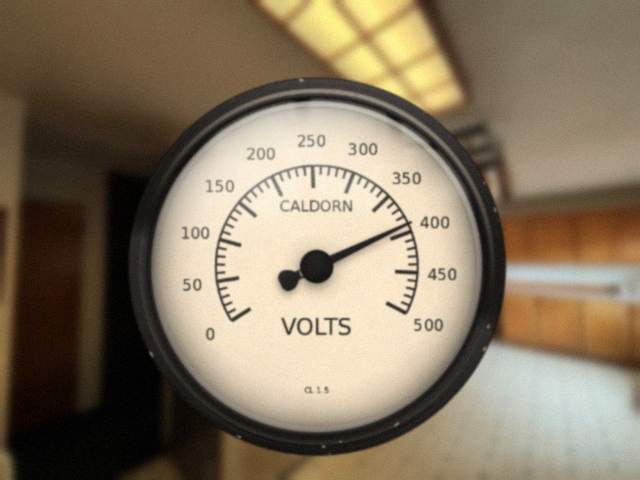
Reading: V 390
